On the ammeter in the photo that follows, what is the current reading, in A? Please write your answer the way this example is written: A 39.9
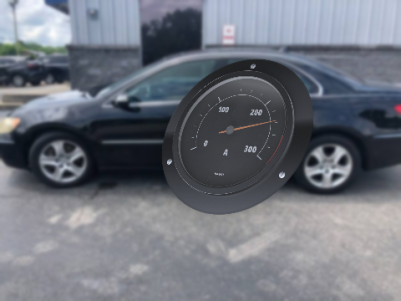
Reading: A 240
